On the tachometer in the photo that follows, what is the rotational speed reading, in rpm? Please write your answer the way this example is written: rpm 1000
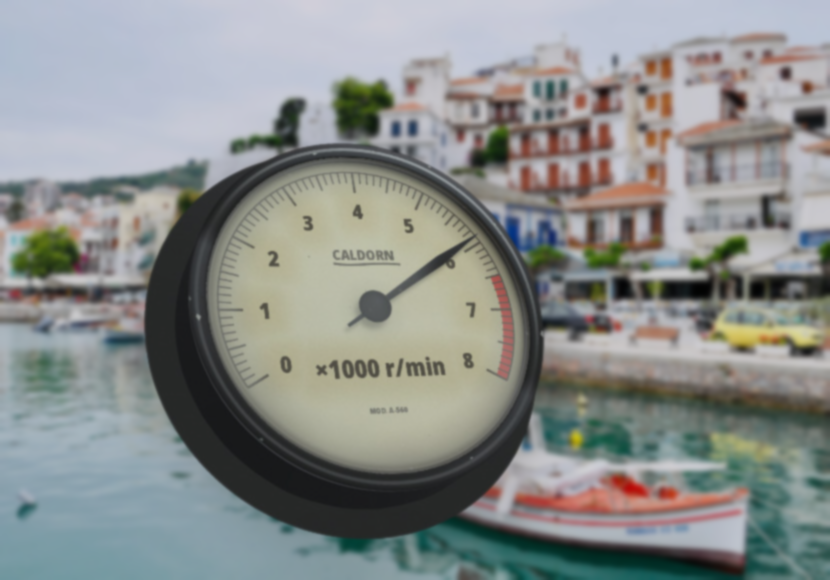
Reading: rpm 5900
